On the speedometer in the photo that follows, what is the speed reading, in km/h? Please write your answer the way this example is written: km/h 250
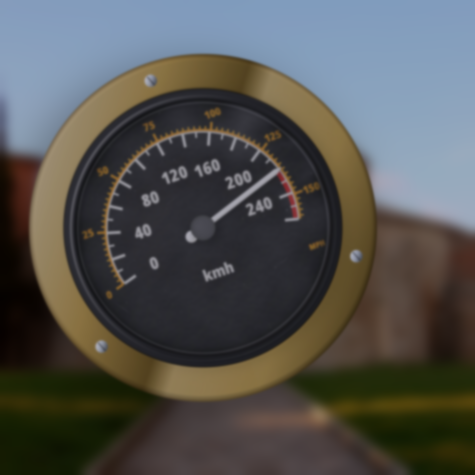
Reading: km/h 220
